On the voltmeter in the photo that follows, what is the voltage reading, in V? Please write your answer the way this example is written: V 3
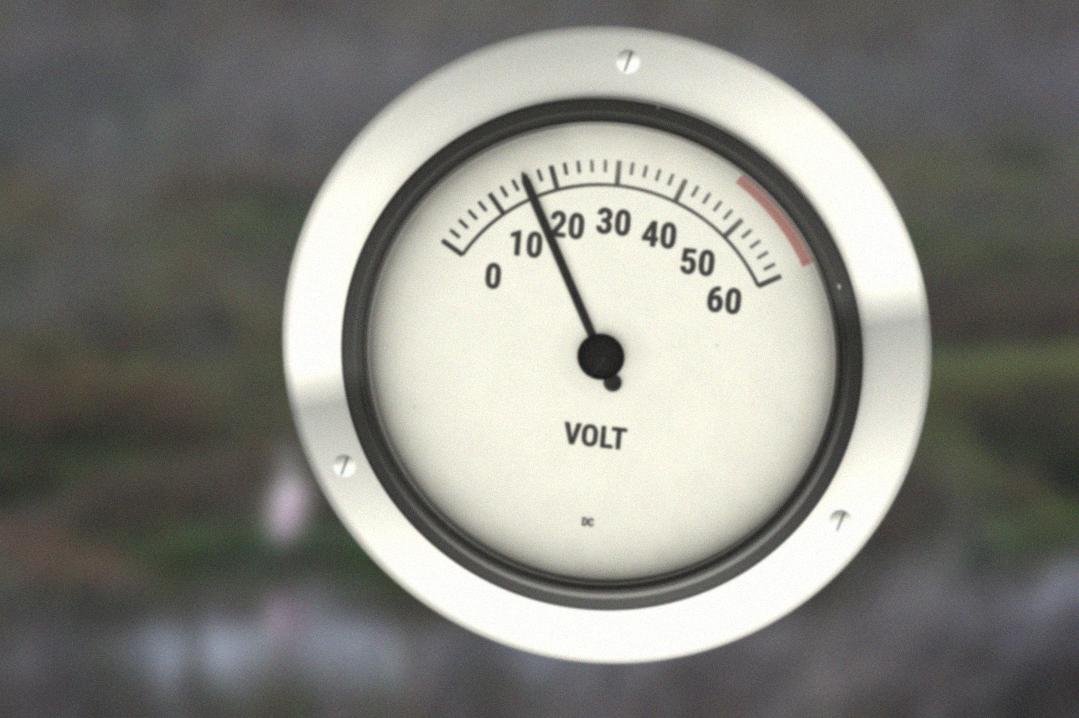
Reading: V 16
